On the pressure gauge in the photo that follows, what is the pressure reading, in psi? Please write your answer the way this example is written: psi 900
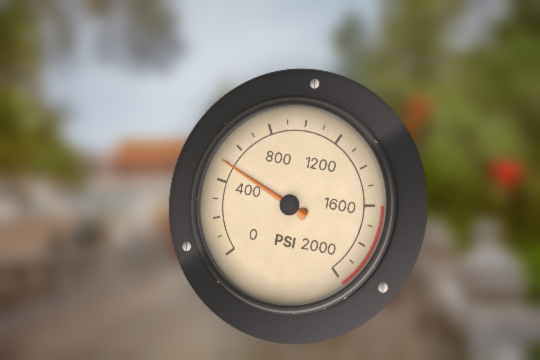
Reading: psi 500
